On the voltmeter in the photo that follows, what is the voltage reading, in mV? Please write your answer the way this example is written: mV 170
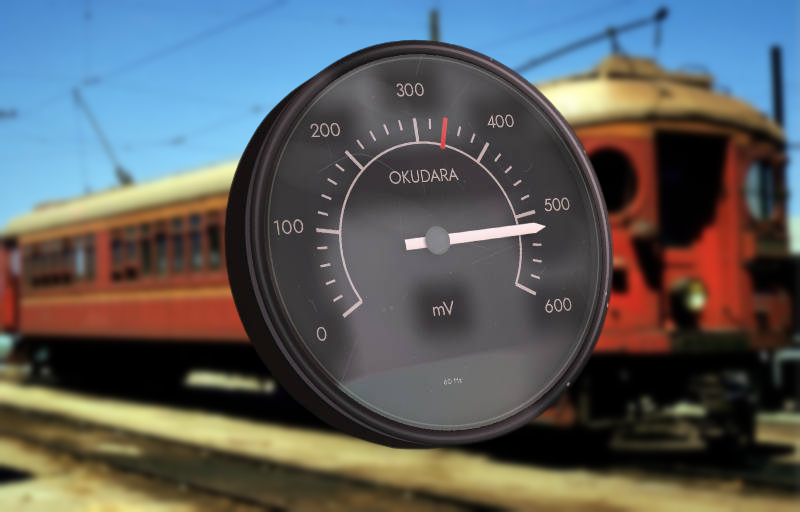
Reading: mV 520
